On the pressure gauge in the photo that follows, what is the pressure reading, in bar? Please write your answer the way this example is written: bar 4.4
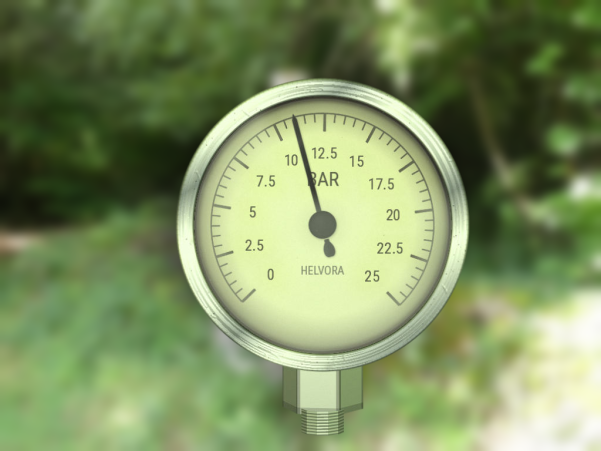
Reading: bar 11
